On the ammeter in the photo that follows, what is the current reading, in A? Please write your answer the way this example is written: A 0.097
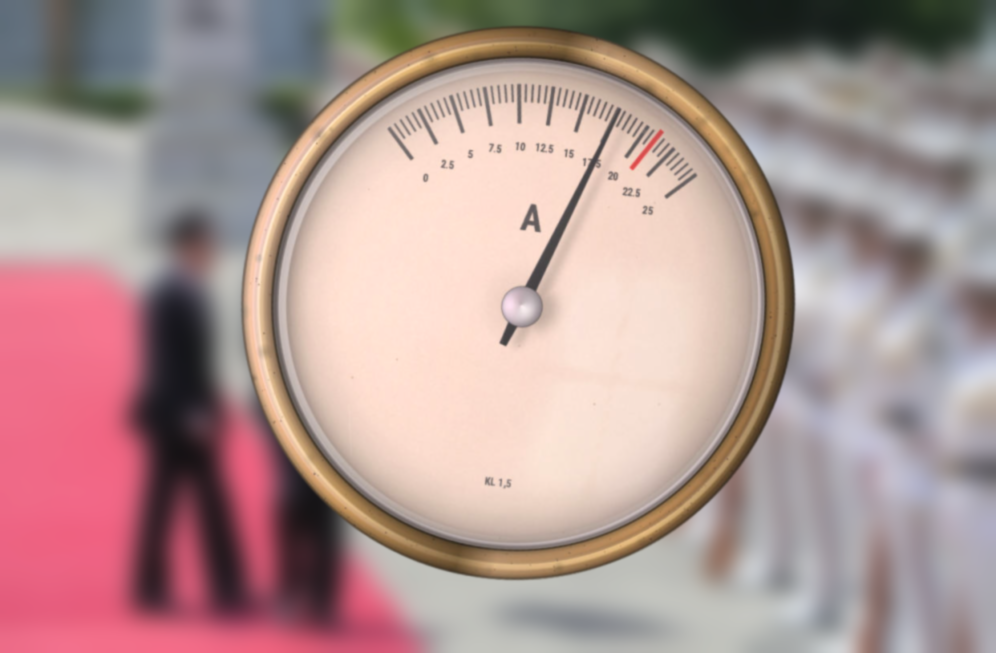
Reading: A 17.5
